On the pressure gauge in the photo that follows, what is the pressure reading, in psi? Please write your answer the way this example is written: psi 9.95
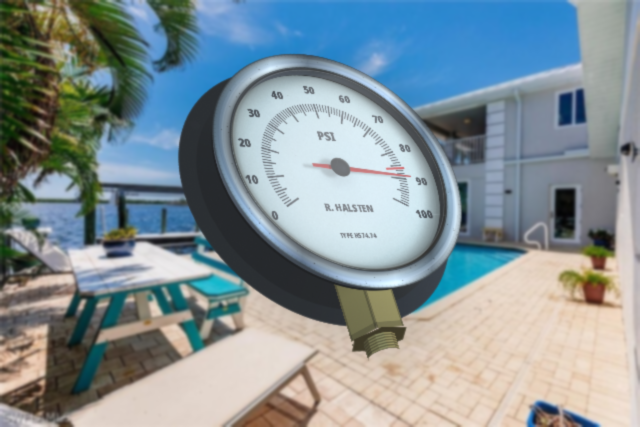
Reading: psi 90
